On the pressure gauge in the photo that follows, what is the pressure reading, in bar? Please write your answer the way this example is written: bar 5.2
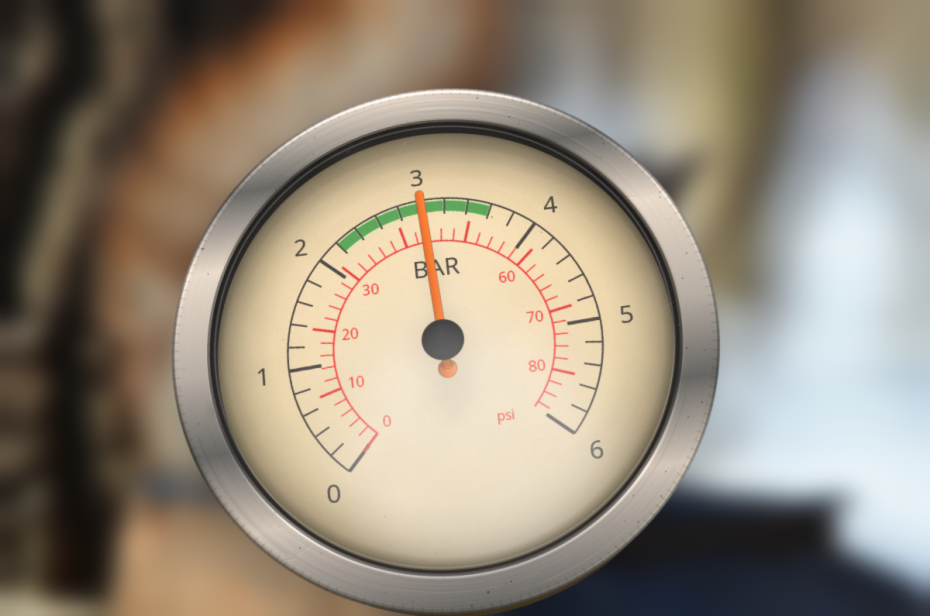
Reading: bar 3
